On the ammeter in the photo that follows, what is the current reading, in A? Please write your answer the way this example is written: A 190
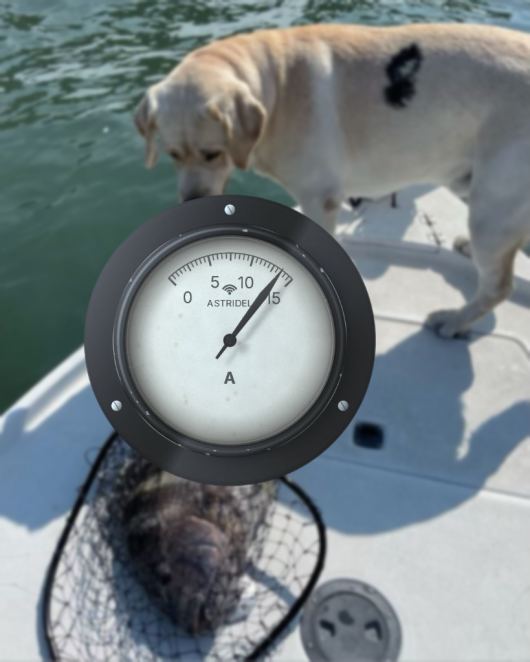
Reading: A 13.5
